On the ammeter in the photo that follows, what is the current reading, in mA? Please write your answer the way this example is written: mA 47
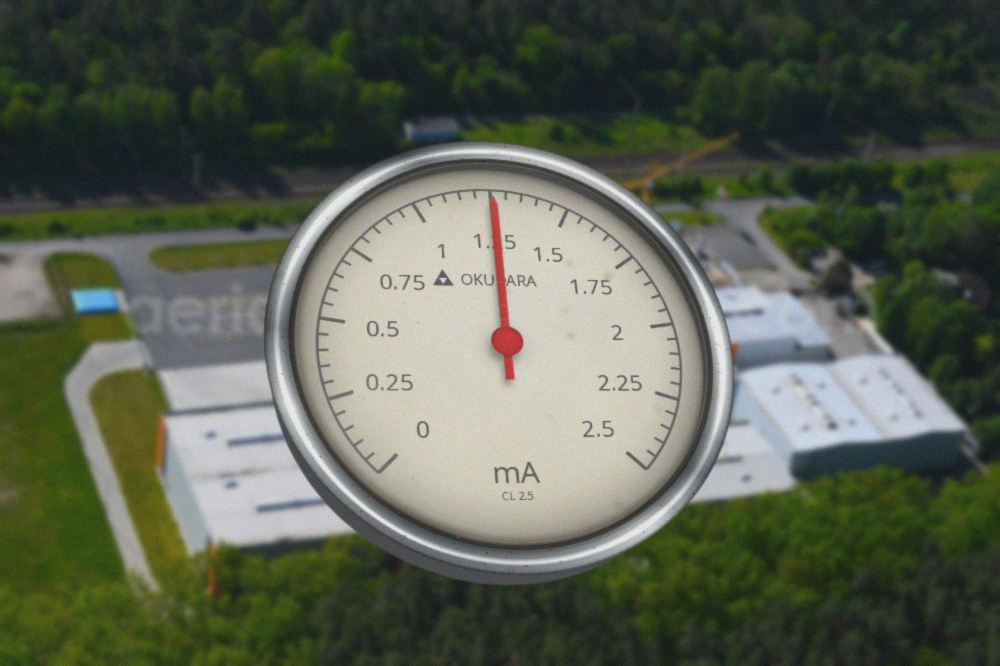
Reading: mA 1.25
